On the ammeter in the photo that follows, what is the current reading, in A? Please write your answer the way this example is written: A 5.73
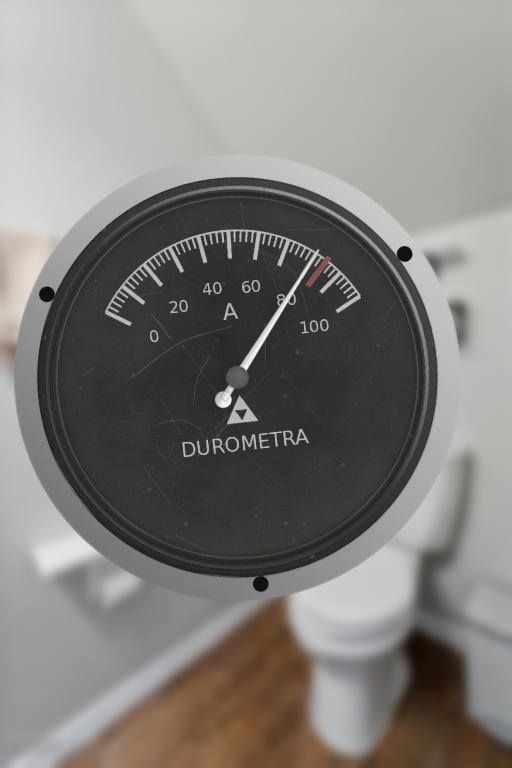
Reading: A 80
